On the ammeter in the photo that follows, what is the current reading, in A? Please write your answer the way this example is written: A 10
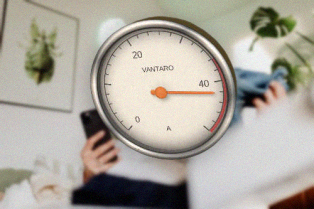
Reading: A 42
